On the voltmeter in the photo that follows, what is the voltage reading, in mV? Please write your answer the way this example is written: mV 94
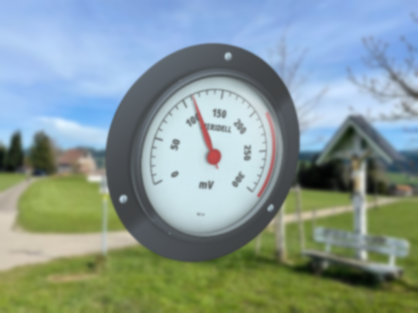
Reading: mV 110
